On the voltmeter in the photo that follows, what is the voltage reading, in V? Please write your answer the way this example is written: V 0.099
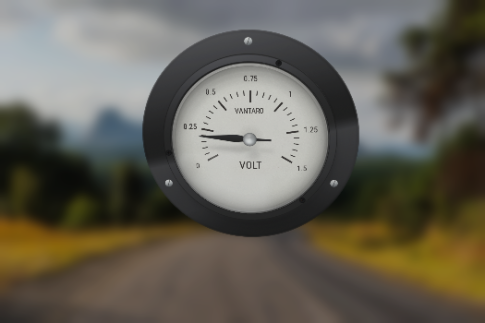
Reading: V 0.2
